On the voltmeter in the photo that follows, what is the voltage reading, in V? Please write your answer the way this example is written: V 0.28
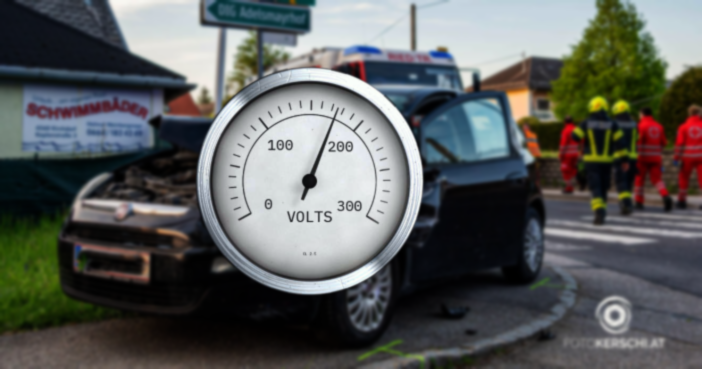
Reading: V 175
